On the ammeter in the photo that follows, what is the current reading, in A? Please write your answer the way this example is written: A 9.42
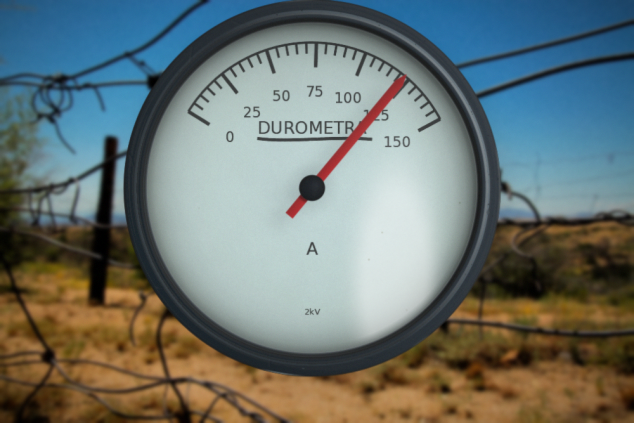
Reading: A 122.5
